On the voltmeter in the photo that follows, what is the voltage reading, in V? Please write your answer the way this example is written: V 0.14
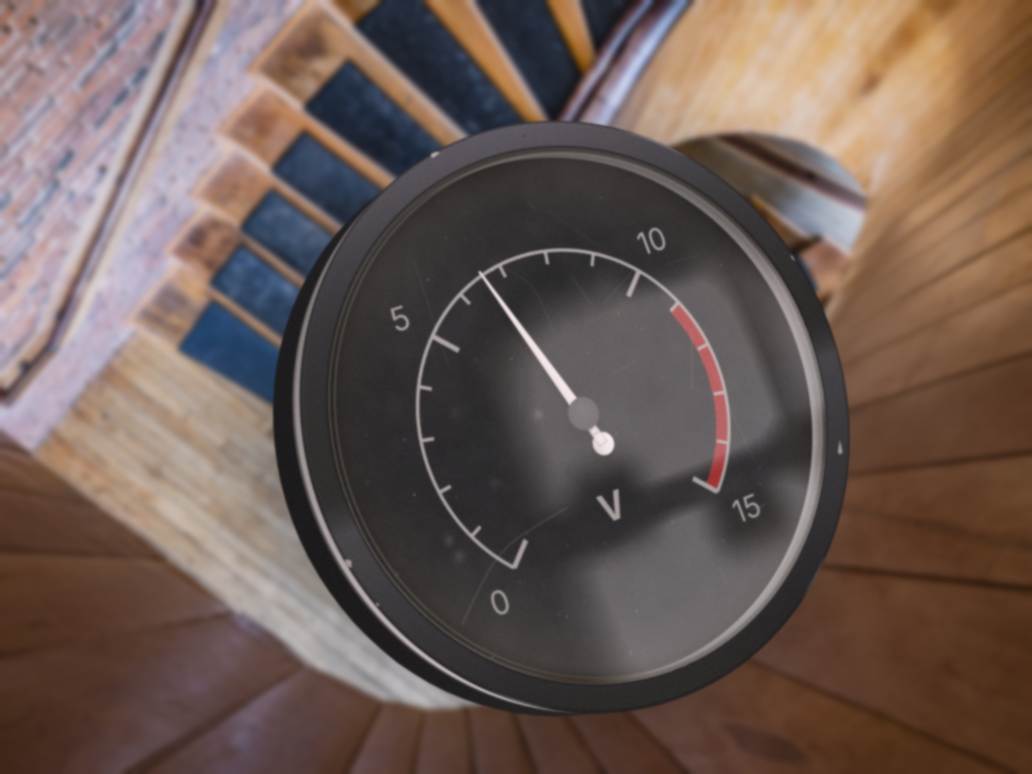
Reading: V 6.5
